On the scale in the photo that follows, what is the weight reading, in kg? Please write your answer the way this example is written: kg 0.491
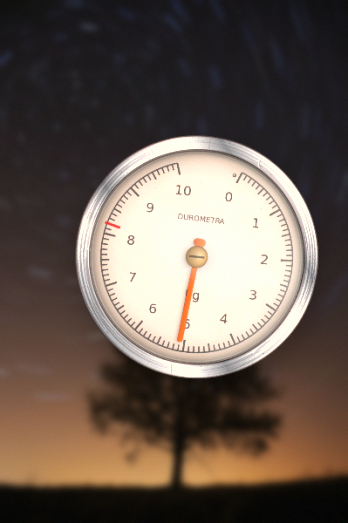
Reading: kg 5.1
